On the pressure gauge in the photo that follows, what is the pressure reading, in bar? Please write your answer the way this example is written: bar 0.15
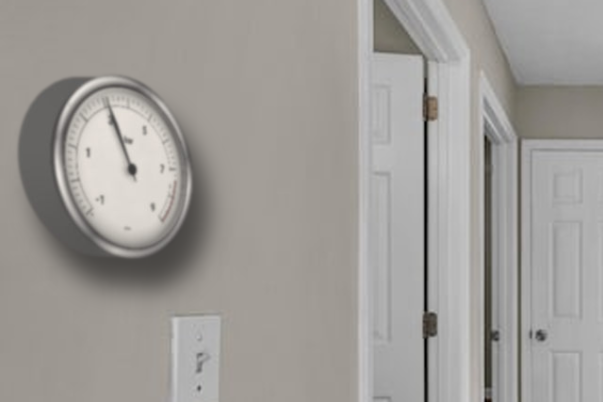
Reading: bar 3
